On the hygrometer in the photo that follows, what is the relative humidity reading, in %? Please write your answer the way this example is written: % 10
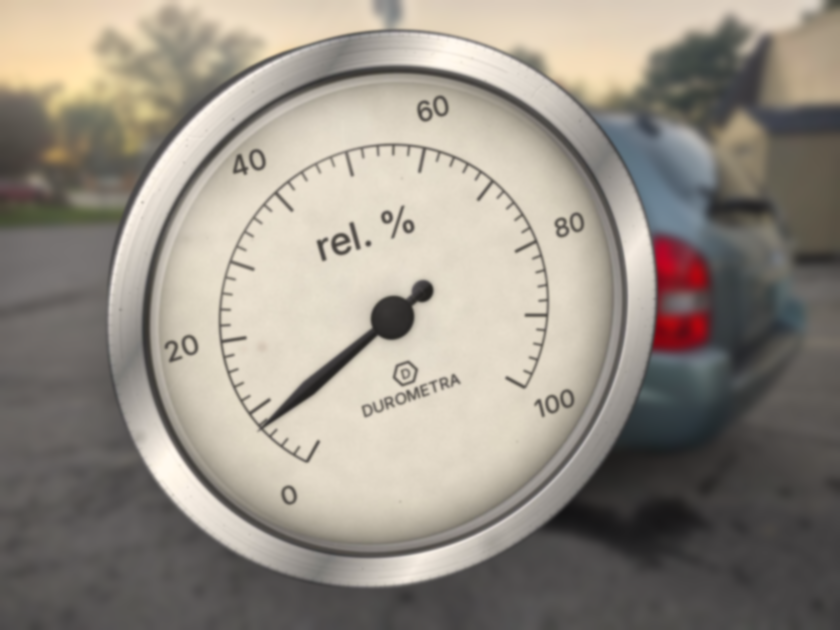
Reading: % 8
